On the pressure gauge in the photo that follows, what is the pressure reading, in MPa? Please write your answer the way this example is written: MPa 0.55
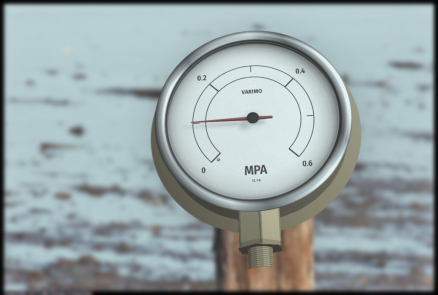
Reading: MPa 0.1
